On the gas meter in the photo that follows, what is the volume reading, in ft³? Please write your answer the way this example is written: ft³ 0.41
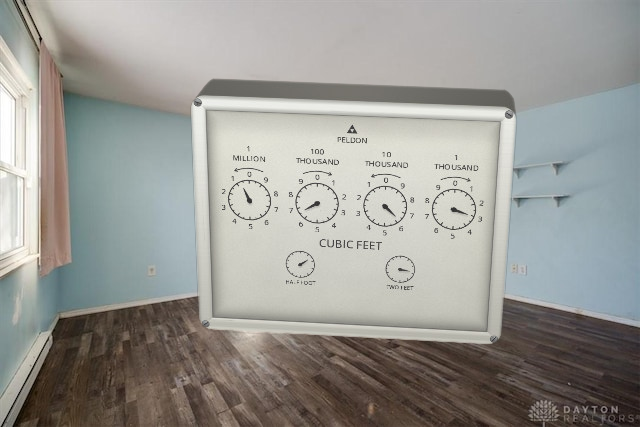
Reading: ft³ 66300
